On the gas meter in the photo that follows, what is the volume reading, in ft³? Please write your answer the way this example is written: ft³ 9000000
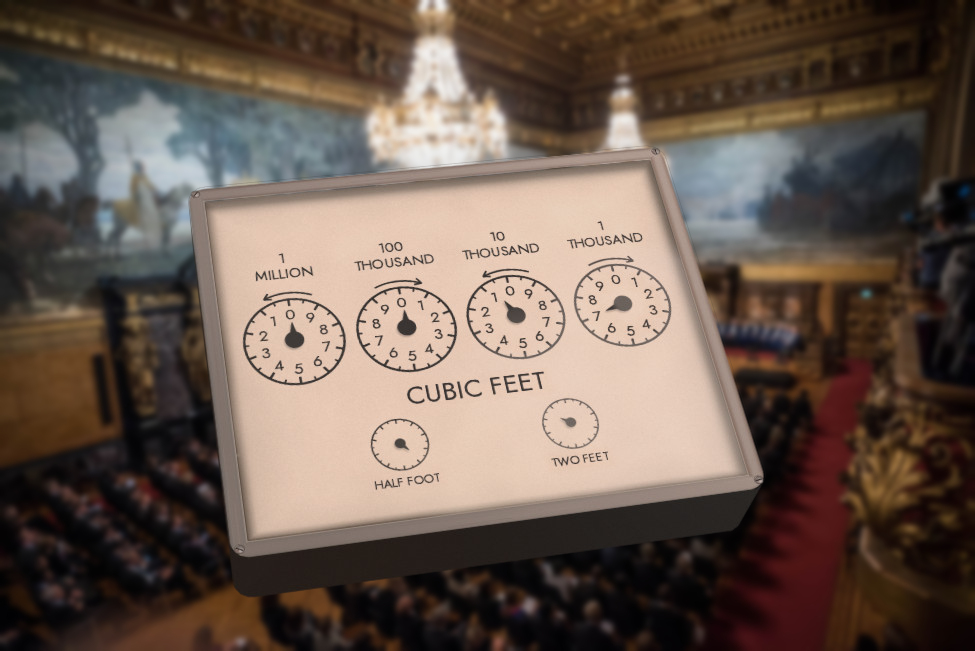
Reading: ft³ 700
